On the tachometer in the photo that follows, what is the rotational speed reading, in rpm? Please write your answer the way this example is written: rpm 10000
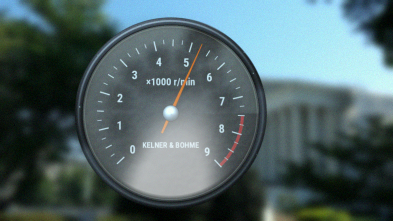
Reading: rpm 5250
